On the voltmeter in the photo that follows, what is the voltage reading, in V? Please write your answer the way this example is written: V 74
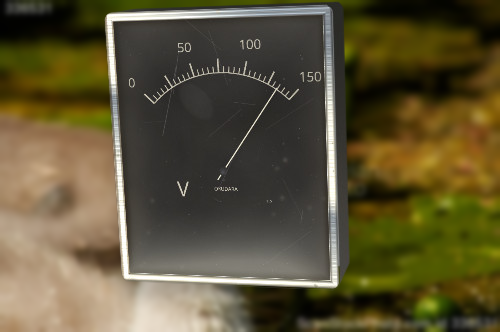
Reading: V 135
